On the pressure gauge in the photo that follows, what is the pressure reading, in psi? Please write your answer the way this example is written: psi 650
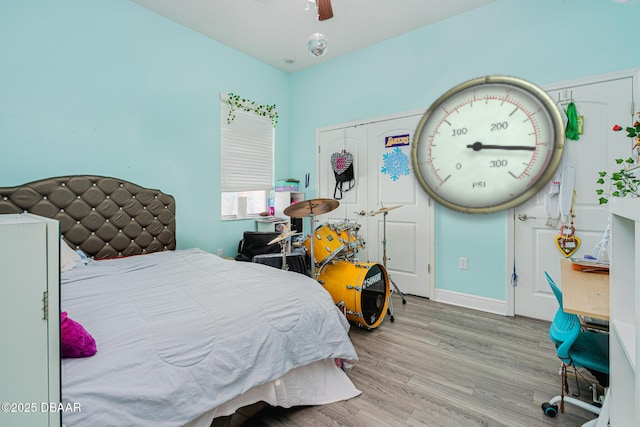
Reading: psi 260
